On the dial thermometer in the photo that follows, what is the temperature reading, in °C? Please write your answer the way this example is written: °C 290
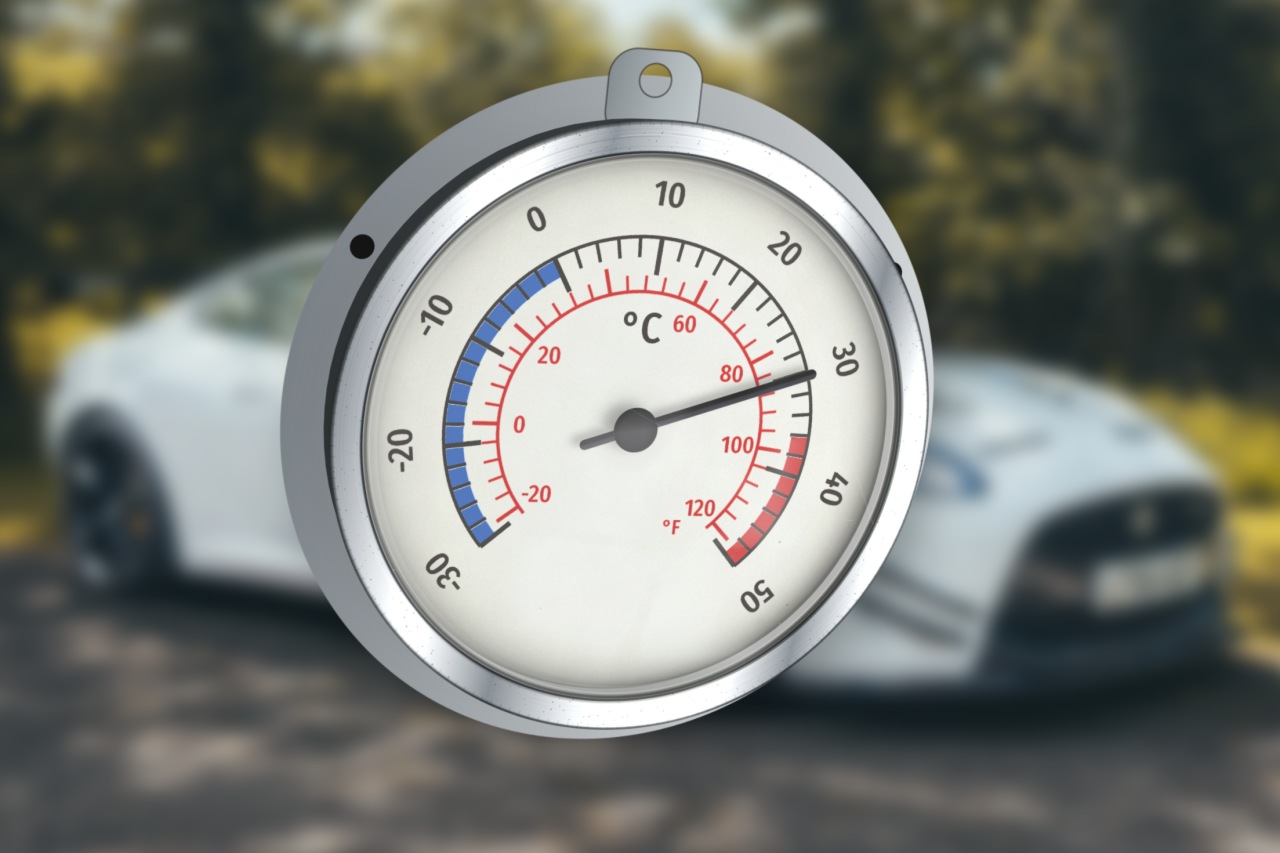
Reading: °C 30
